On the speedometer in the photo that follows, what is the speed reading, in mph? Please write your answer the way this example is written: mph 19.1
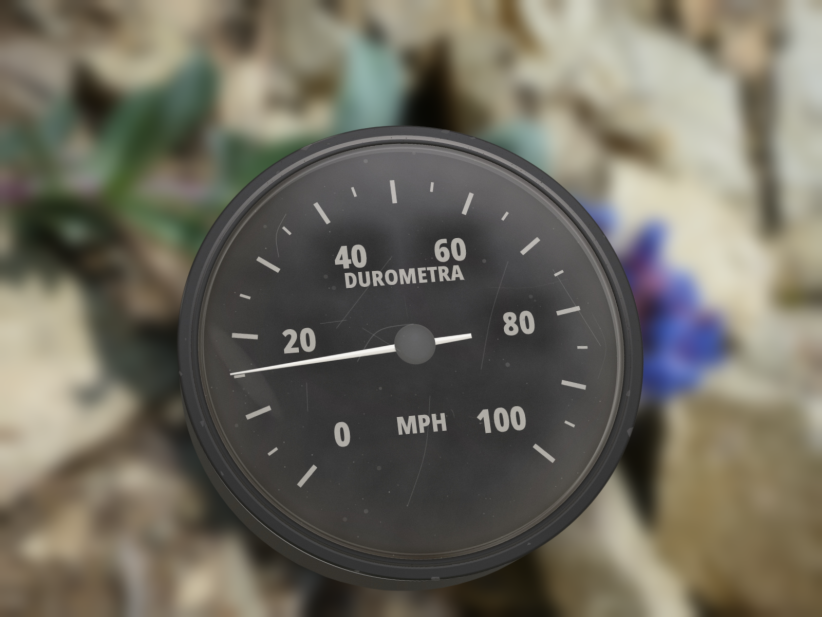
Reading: mph 15
